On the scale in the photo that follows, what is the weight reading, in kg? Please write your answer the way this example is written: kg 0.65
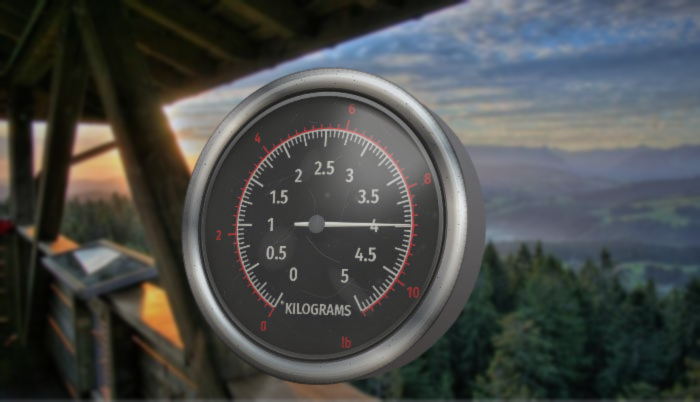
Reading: kg 4
